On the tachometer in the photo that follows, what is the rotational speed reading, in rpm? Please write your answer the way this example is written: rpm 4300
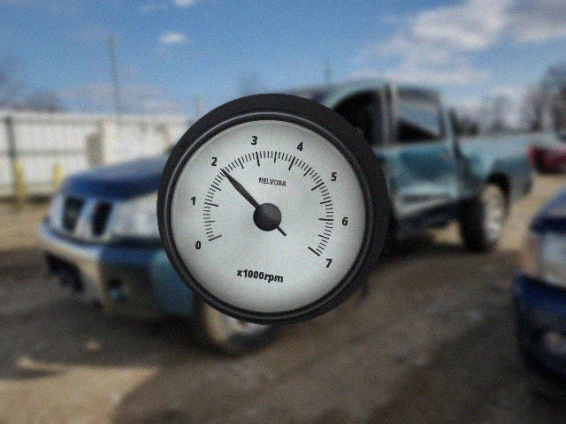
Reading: rpm 2000
